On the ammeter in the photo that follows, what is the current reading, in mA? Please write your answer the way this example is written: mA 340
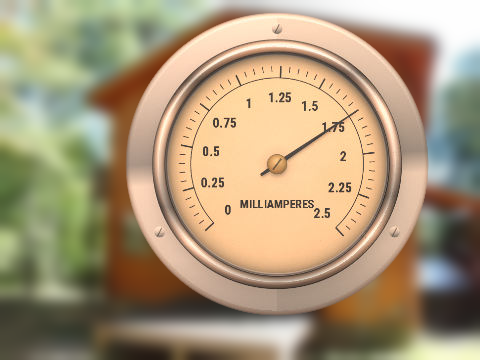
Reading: mA 1.75
